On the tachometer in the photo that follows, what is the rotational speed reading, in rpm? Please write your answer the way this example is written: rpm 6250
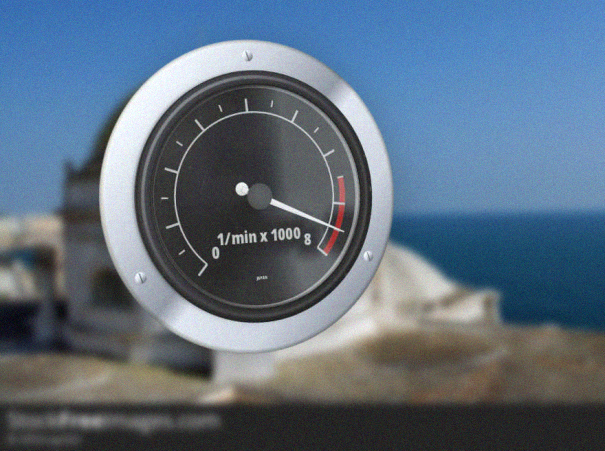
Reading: rpm 7500
